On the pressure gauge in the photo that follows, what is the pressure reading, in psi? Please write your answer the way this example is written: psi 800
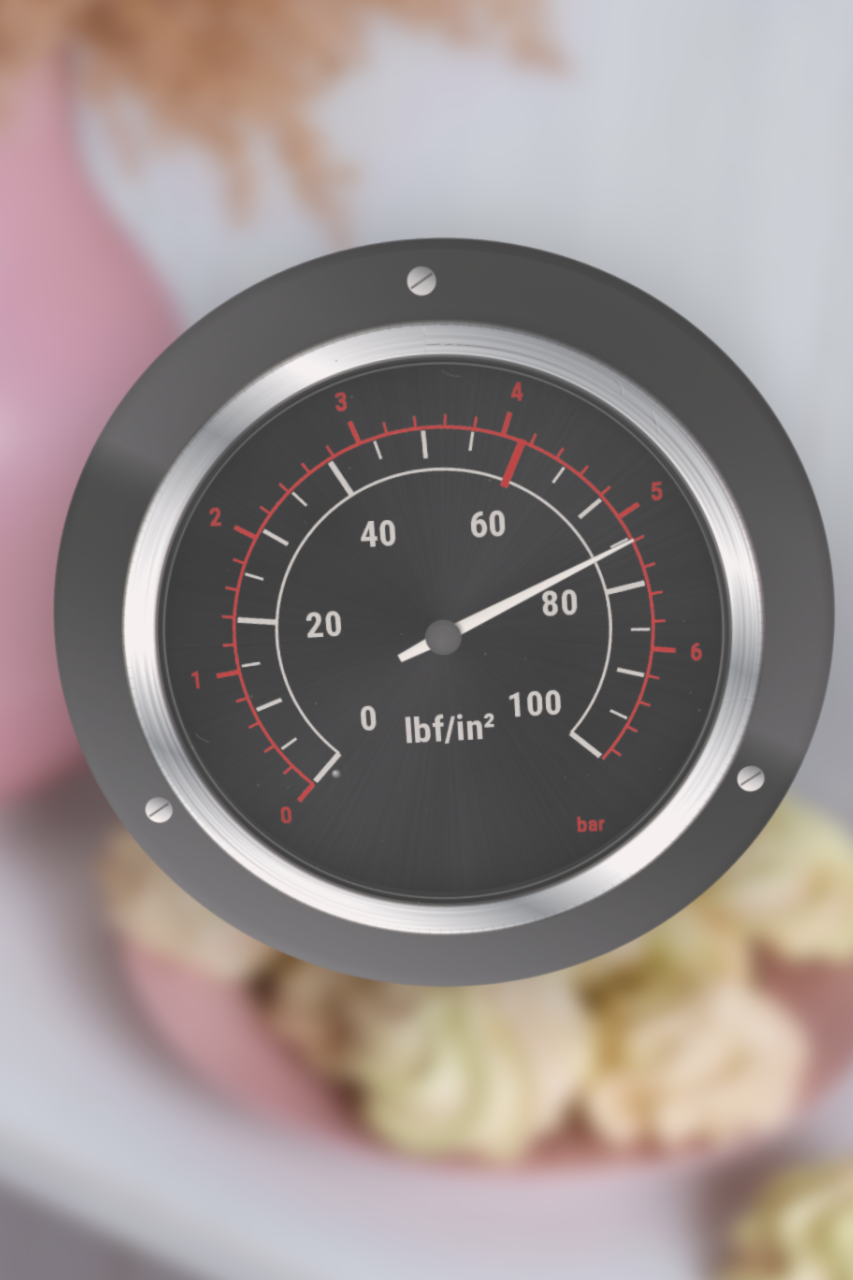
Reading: psi 75
